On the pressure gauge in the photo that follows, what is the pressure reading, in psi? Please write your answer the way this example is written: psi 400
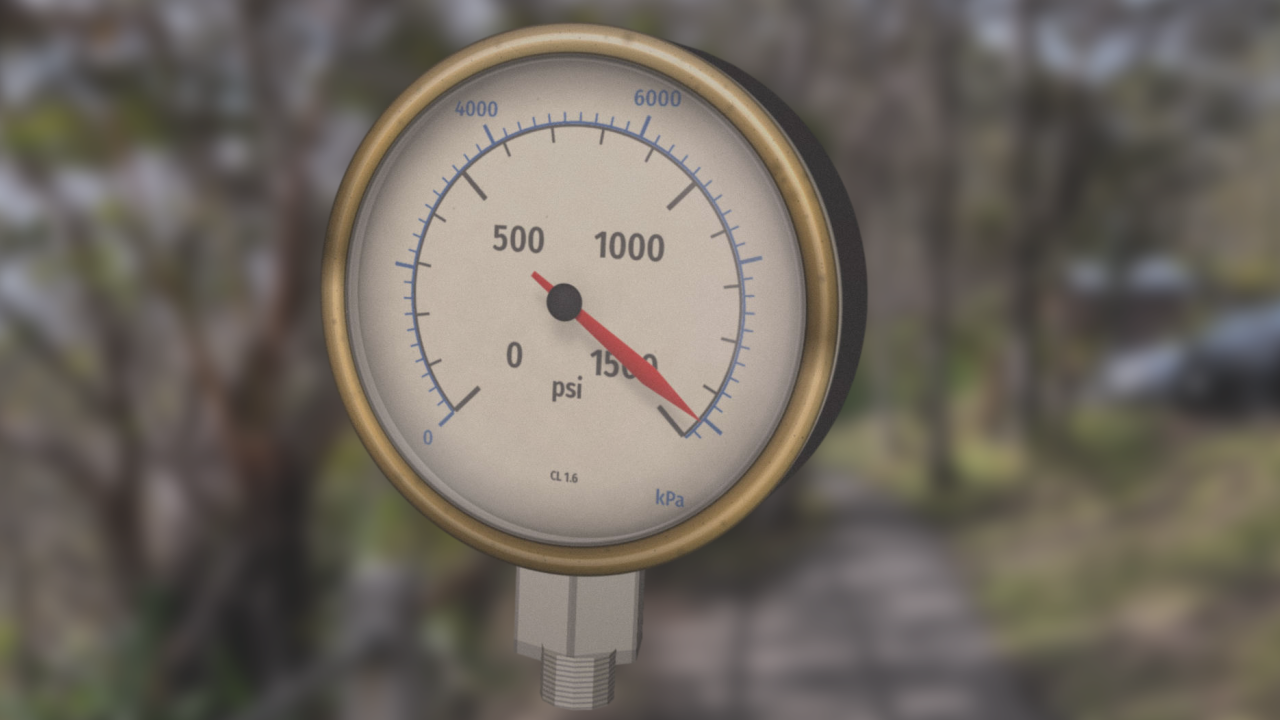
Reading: psi 1450
